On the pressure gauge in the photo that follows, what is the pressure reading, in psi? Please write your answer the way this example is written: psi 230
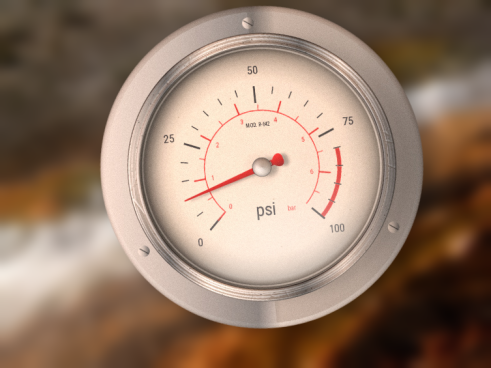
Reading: psi 10
